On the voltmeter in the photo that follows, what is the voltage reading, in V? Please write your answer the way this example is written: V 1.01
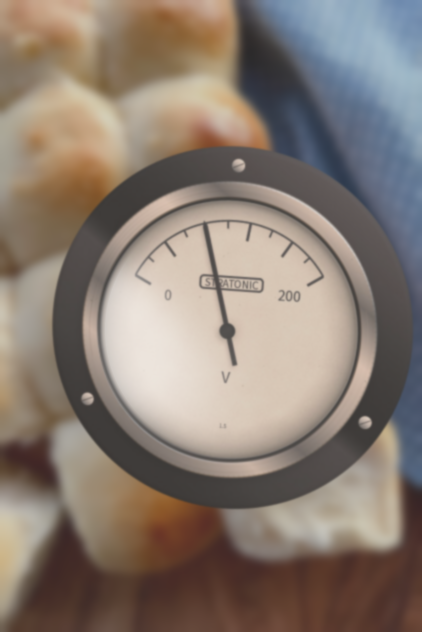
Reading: V 80
